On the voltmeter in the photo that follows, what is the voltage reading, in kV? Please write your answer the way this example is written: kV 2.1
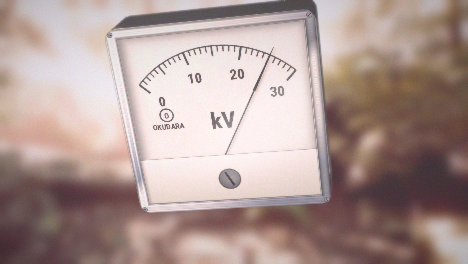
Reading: kV 25
